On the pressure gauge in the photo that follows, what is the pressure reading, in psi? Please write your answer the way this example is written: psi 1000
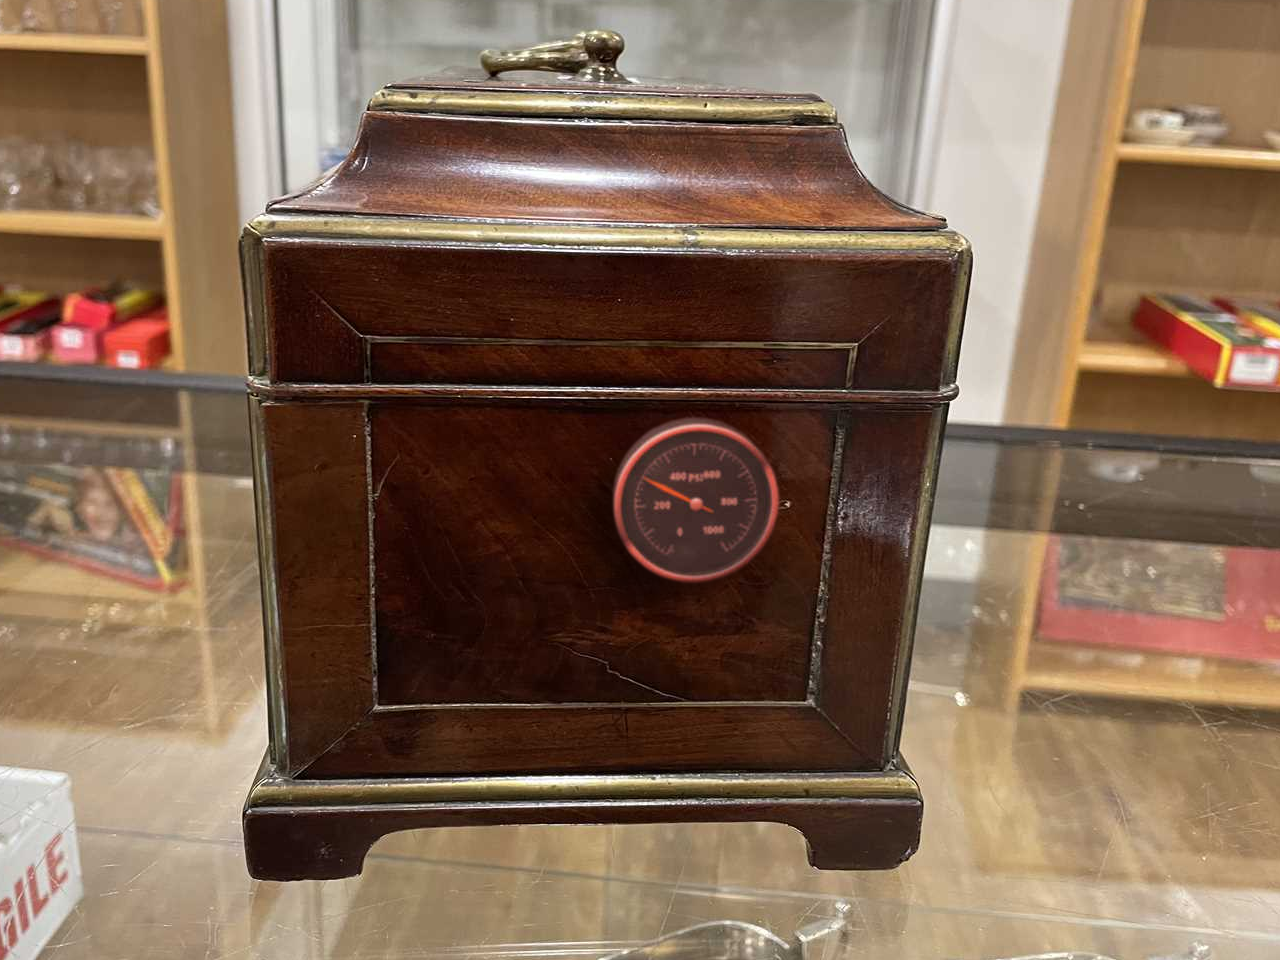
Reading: psi 300
